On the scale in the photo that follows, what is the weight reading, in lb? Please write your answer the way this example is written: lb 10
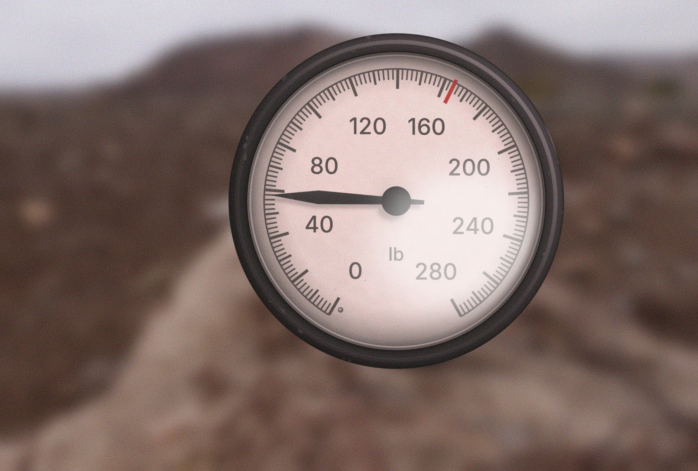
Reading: lb 58
